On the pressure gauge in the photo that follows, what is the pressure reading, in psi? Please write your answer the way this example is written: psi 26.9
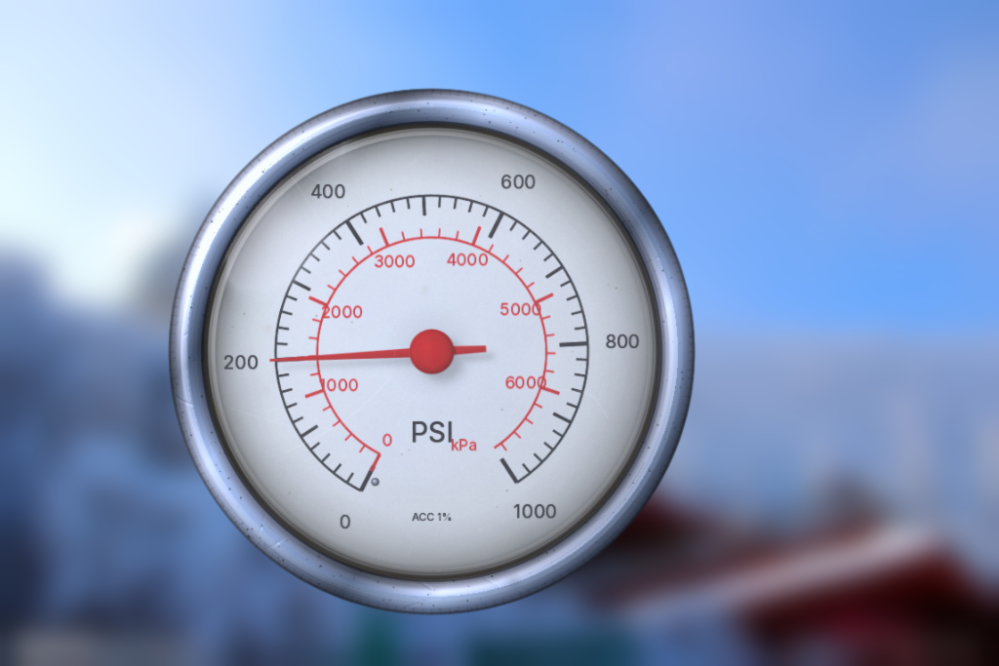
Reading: psi 200
